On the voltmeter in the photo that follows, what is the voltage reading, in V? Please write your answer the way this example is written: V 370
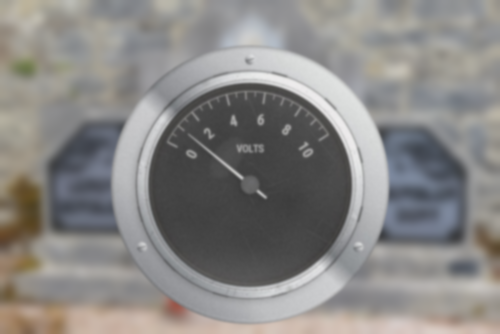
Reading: V 1
